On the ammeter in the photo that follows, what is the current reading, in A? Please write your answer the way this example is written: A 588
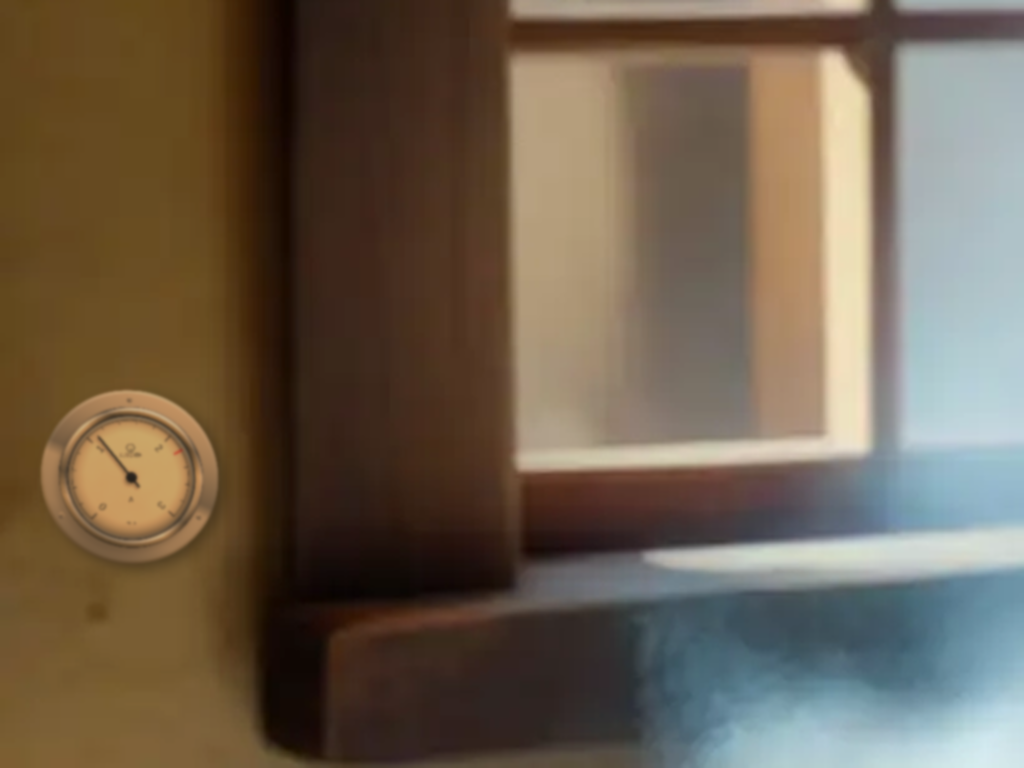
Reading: A 1.1
